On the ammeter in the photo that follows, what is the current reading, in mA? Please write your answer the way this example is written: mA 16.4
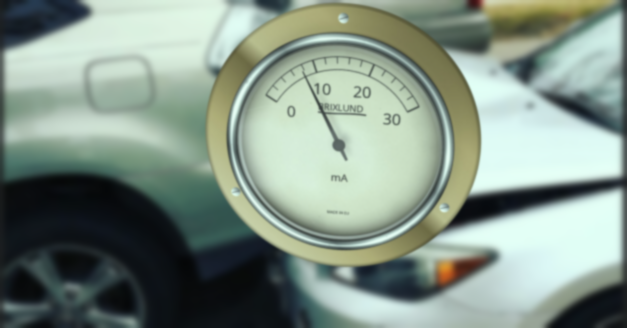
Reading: mA 8
